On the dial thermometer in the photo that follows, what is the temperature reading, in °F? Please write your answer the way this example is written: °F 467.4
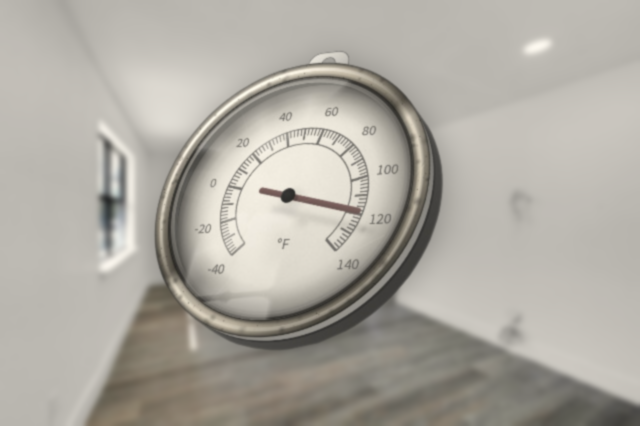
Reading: °F 120
